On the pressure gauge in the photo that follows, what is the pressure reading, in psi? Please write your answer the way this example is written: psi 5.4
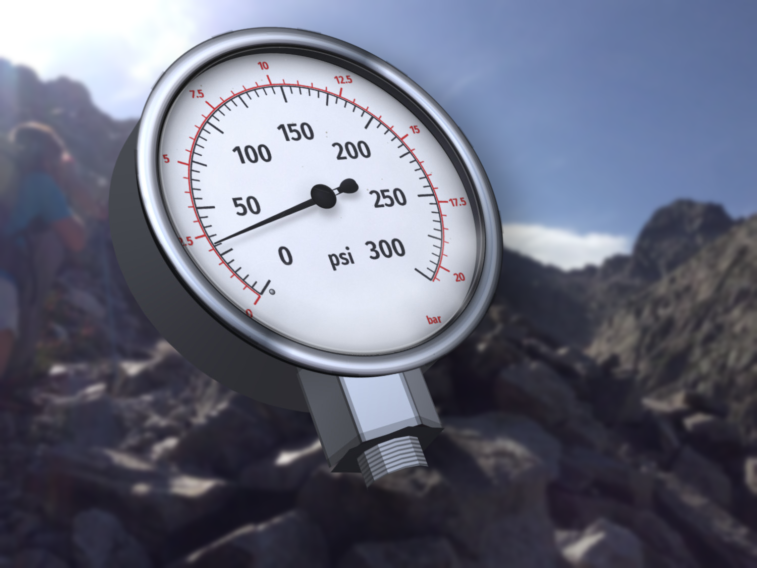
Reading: psi 30
